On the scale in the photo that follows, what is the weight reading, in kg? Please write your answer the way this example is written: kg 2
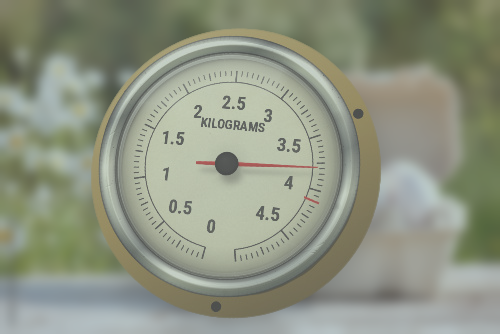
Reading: kg 3.8
